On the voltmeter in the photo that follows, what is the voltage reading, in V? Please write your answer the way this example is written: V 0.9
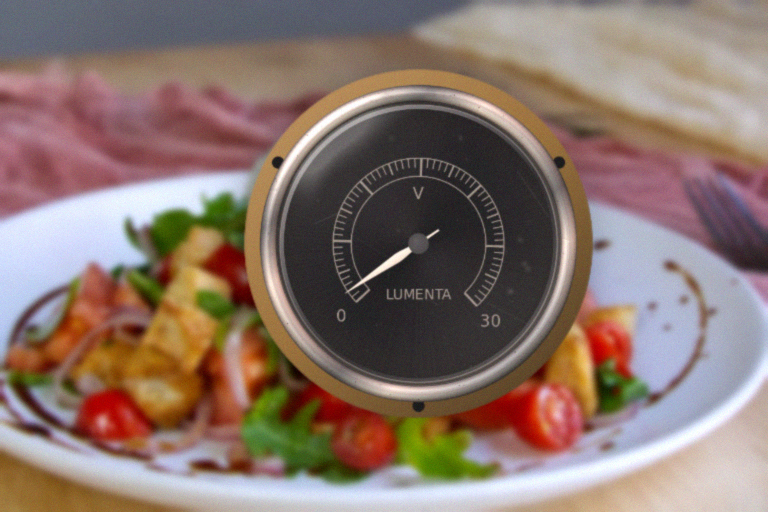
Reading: V 1
